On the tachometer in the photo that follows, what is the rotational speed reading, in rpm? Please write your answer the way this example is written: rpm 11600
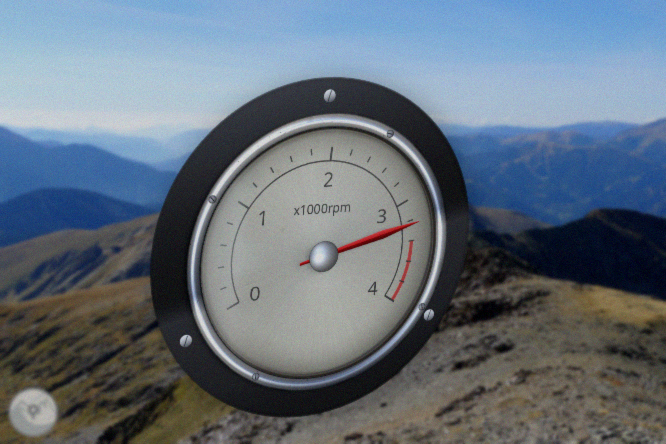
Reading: rpm 3200
